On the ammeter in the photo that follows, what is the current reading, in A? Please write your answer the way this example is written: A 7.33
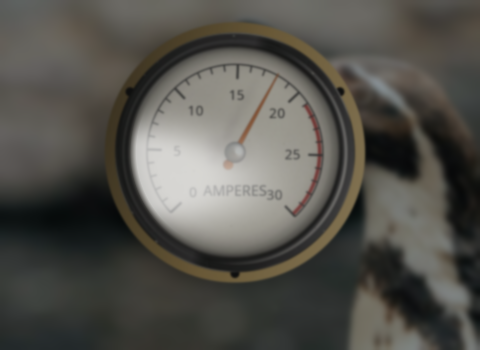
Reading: A 18
